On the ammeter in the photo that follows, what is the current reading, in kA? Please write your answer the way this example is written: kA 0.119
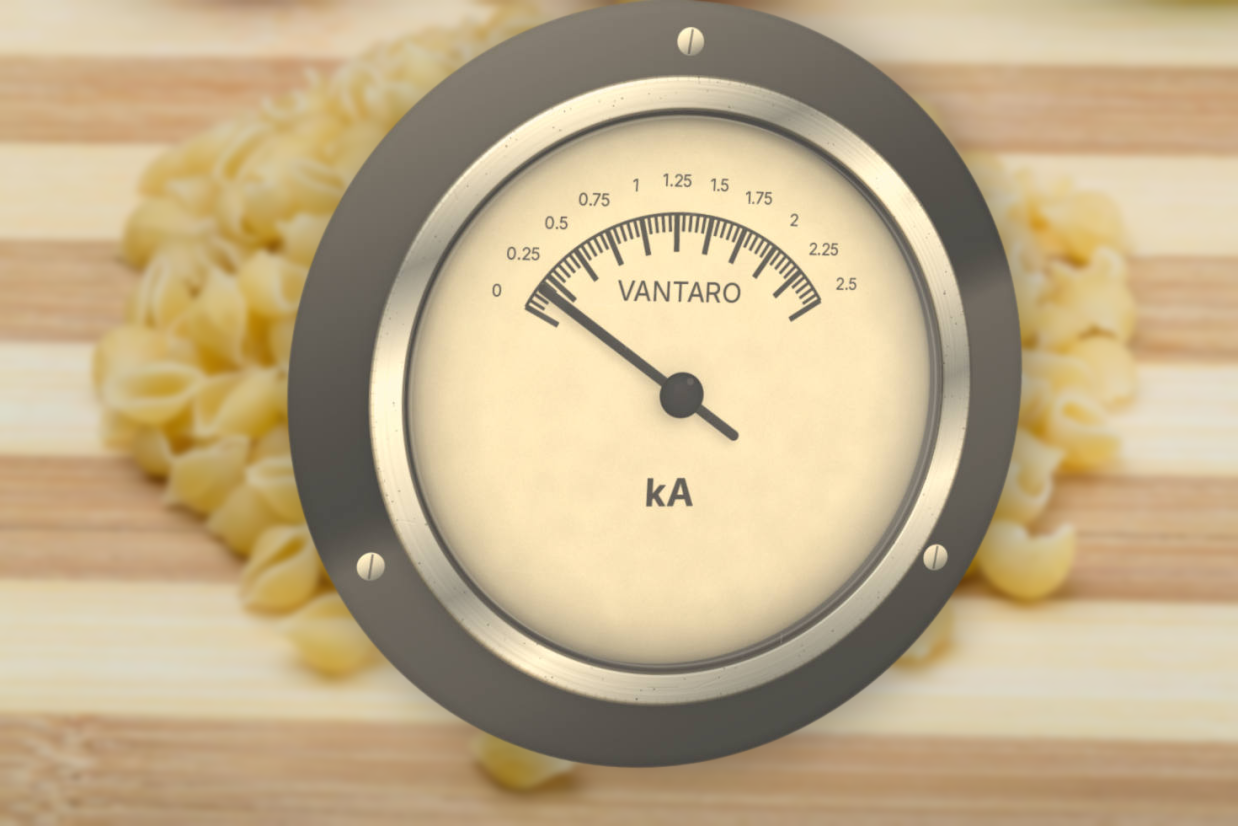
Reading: kA 0.15
